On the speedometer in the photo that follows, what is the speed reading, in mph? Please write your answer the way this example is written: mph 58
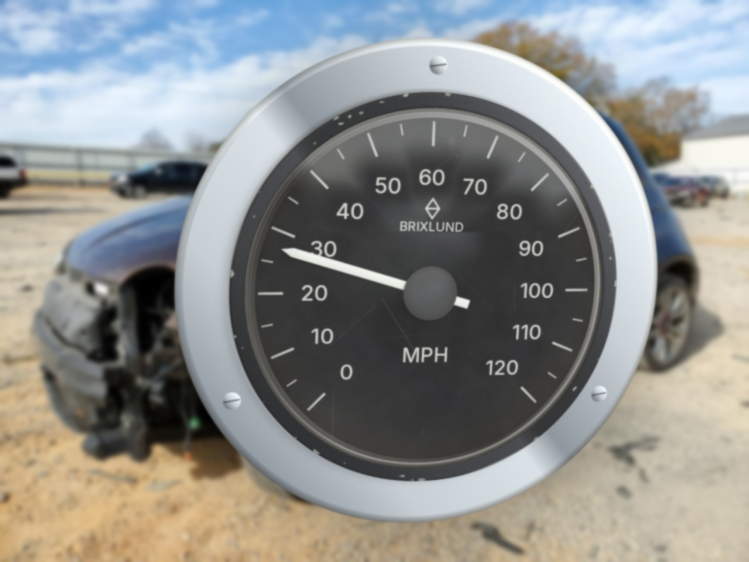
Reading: mph 27.5
